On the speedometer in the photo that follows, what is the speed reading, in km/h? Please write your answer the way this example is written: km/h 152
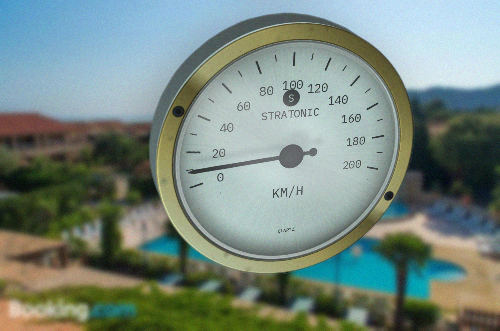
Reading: km/h 10
